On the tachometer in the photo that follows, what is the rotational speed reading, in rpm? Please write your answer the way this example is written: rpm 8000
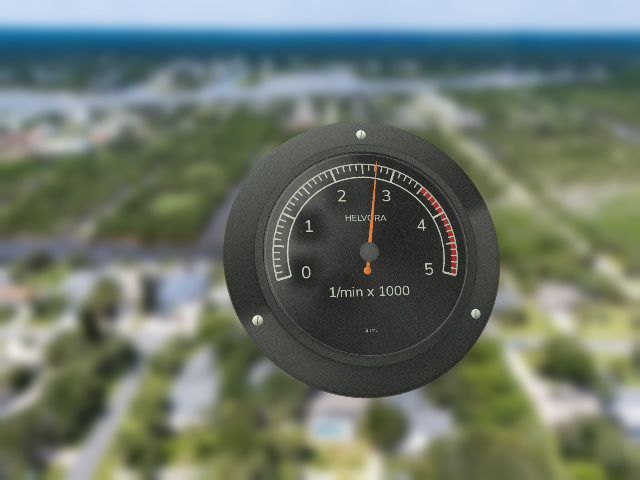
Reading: rpm 2700
